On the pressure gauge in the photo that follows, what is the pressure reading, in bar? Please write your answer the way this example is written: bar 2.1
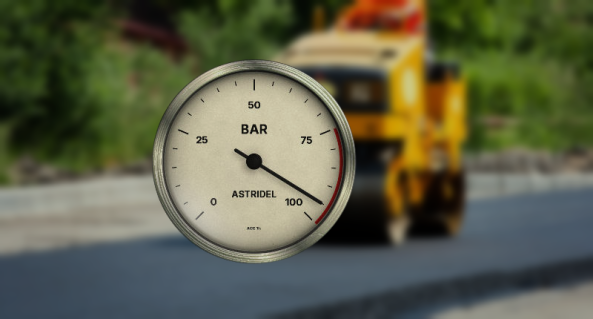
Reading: bar 95
